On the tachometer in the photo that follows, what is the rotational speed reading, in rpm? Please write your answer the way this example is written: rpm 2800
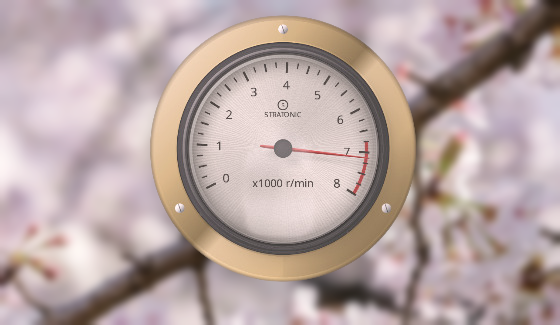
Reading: rpm 7125
